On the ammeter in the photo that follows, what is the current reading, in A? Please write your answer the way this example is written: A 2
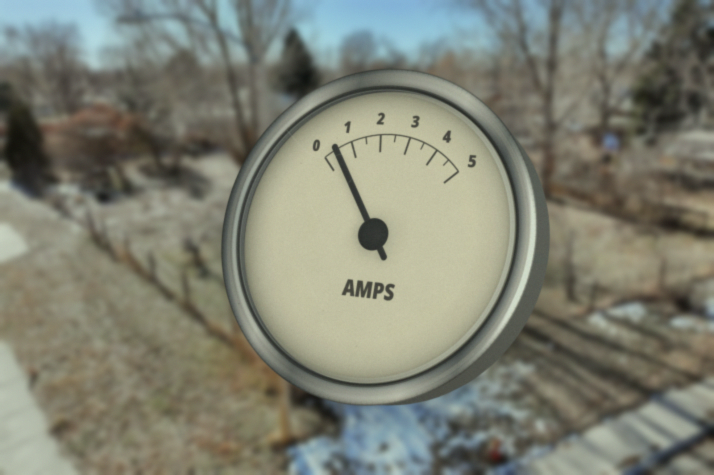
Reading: A 0.5
